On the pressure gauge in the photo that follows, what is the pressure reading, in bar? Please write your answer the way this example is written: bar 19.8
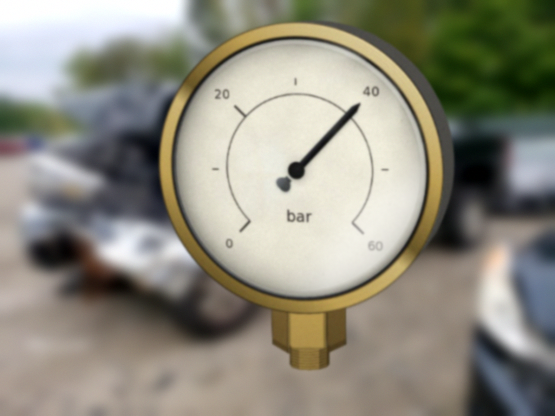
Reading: bar 40
